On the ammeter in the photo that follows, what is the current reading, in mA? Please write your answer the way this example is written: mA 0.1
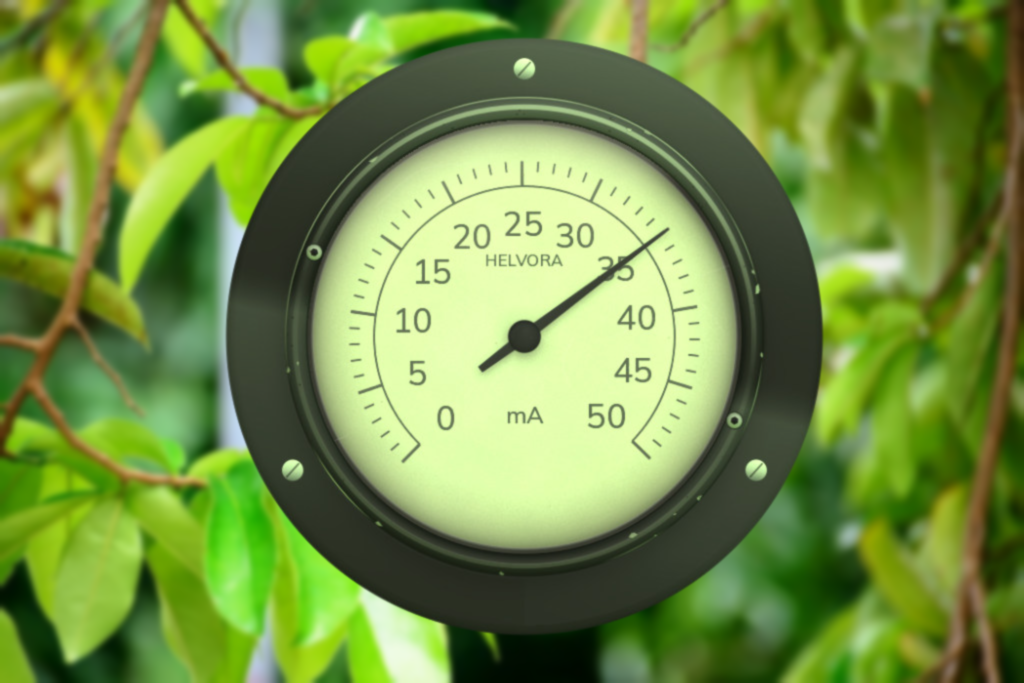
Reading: mA 35
